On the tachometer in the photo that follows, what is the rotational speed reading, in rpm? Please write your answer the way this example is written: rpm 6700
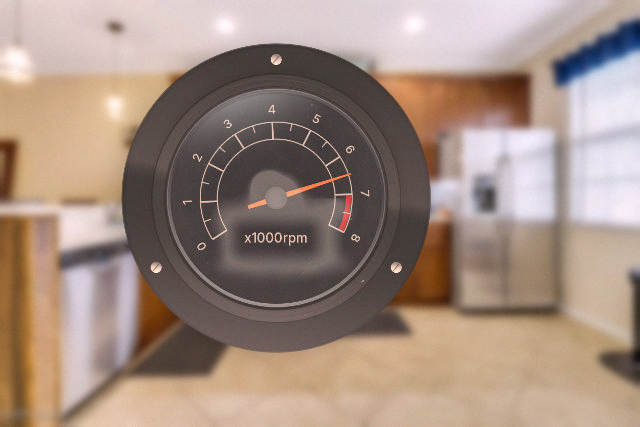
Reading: rpm 6500
